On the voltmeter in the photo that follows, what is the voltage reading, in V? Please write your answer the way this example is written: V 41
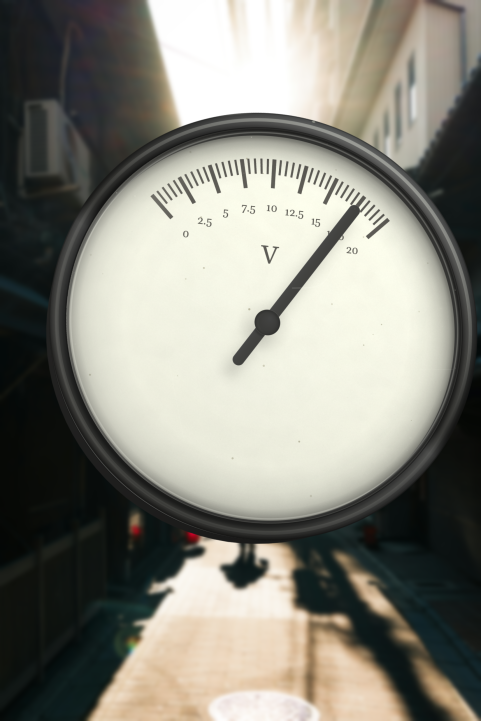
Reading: V 17.5
